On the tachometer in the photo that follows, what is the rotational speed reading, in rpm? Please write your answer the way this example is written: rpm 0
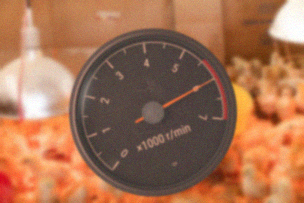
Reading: rpm 6000
